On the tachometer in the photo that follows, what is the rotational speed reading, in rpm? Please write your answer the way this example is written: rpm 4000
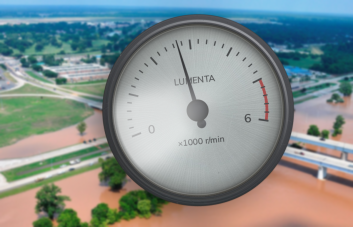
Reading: rpm 2700
